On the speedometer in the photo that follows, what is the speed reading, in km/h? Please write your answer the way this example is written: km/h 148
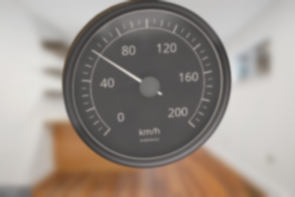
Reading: km/h 60
